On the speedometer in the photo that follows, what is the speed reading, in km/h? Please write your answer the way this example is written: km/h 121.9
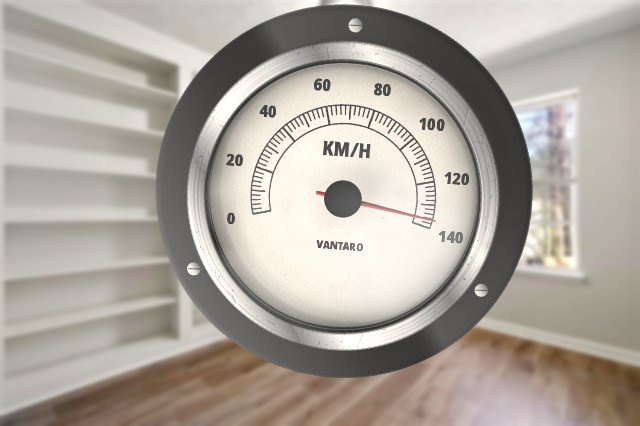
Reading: km/h 136
